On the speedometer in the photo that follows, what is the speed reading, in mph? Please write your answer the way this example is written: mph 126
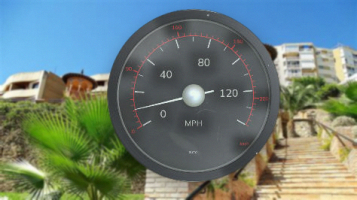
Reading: mph 10
